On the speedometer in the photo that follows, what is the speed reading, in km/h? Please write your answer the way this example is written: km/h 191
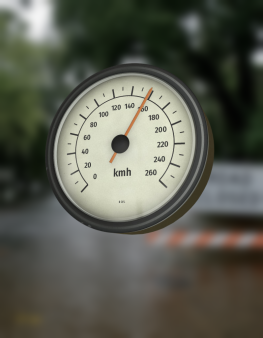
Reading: km/h 160
